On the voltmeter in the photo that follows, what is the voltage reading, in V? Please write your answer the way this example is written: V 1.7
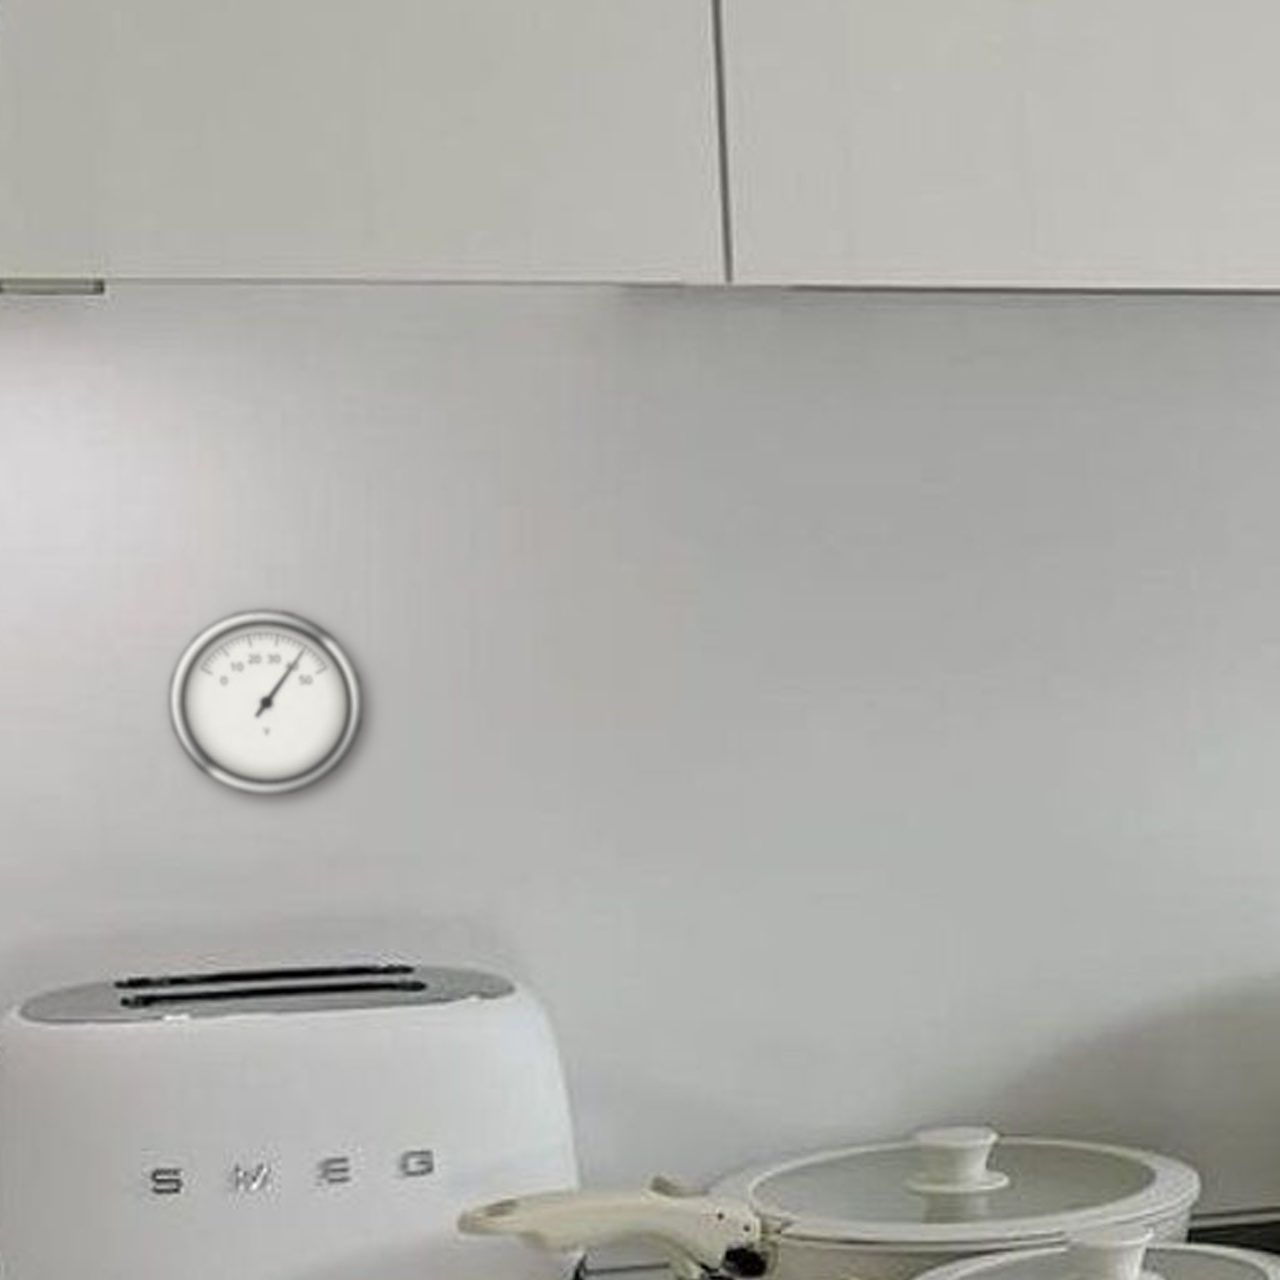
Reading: V 40
